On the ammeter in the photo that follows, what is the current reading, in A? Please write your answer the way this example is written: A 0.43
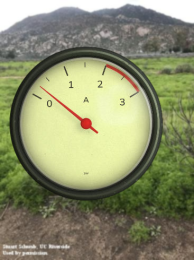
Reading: A 0.25
